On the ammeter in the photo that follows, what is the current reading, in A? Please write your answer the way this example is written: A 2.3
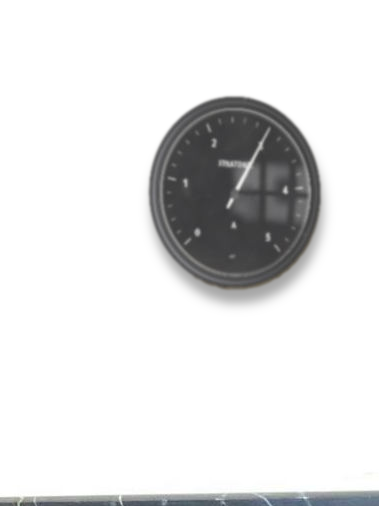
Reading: A 3
